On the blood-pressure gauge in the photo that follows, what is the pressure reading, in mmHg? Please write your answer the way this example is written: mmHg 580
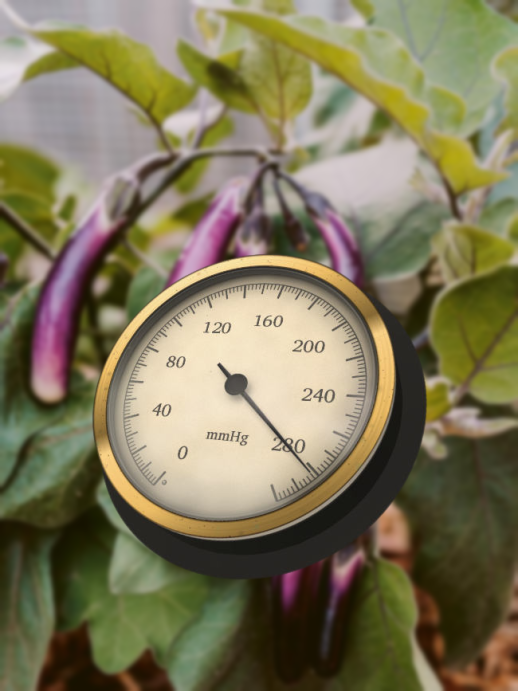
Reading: mmHg 282
